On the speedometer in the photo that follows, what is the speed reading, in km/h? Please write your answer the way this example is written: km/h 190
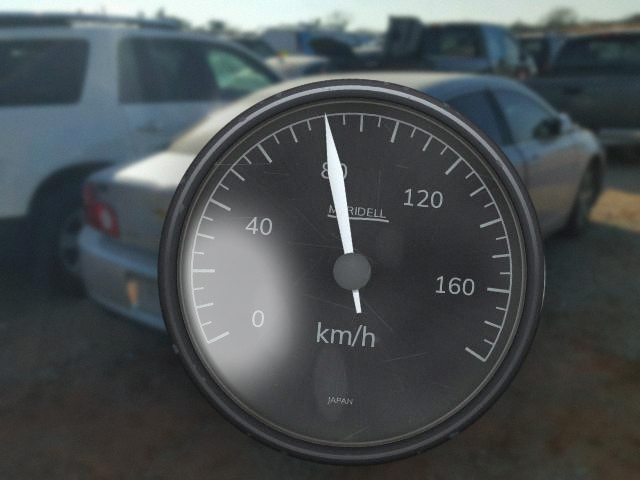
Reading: km/h 80
